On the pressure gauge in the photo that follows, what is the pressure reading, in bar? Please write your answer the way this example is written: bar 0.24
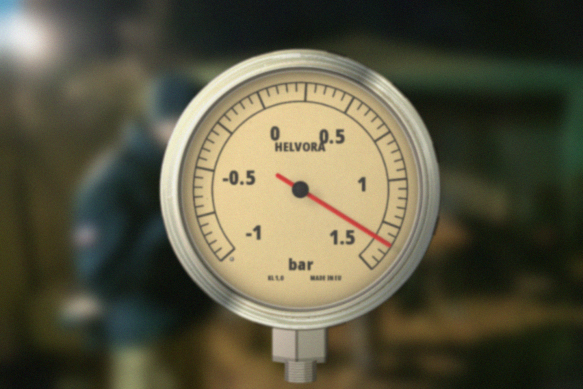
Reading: bar 1.35
